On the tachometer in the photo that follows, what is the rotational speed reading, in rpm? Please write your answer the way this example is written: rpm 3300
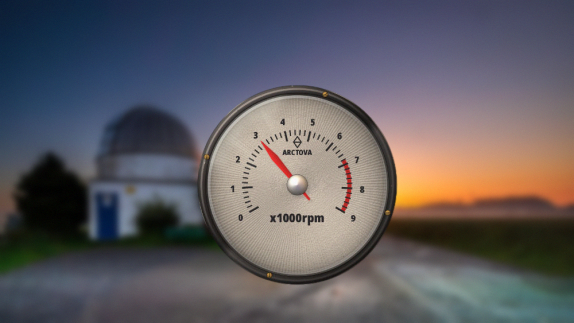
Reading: rpm 3000
